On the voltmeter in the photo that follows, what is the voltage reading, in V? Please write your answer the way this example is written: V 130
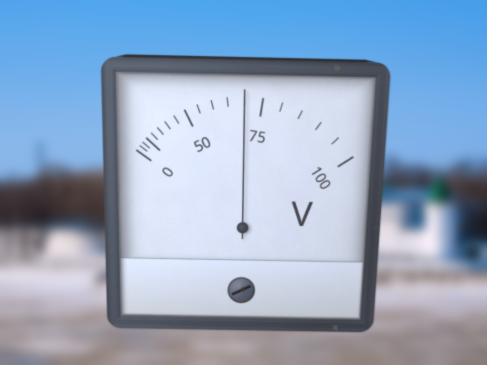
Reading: V 70
